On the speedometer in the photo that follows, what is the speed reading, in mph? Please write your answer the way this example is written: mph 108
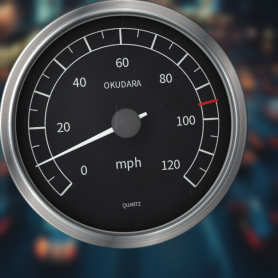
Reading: mph 10
